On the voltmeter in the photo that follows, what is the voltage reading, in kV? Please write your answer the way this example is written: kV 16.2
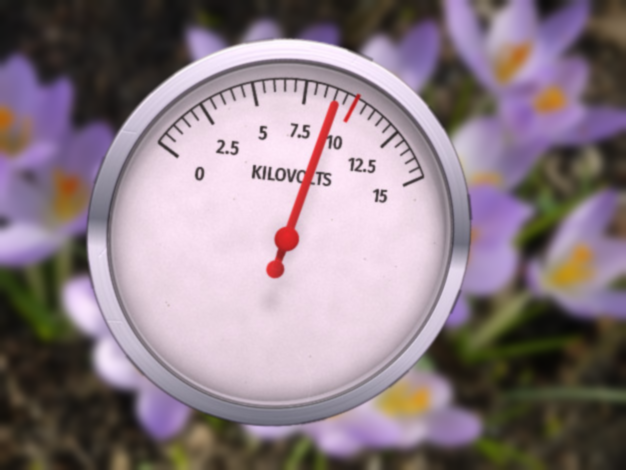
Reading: kV 9
